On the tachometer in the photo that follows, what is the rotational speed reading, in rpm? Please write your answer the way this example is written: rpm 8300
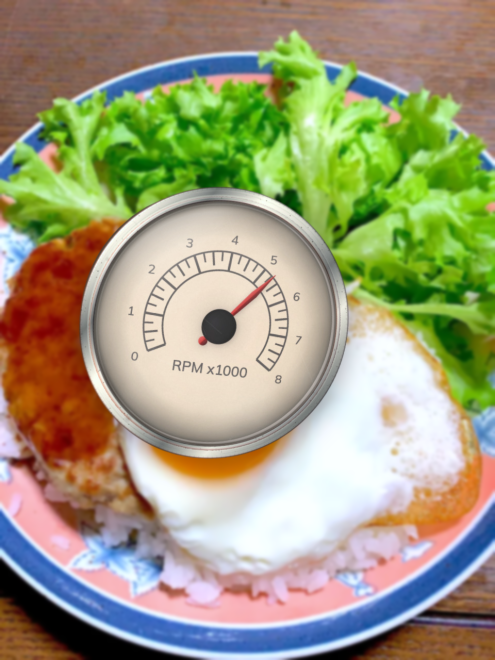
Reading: rpm 5250
